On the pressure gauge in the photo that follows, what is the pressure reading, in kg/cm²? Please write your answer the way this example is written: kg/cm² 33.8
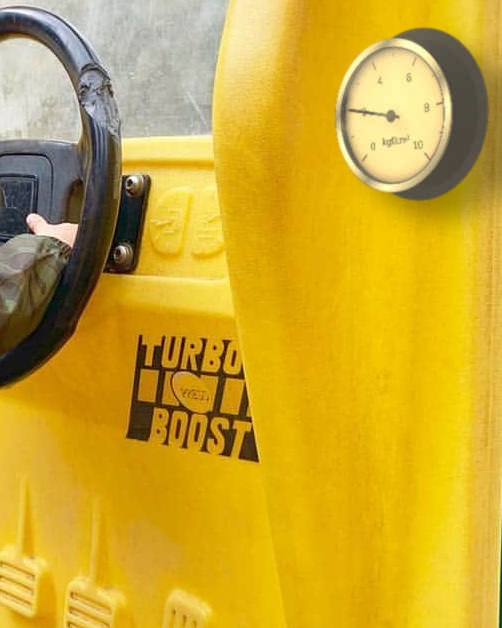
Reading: kg/cm² 2
